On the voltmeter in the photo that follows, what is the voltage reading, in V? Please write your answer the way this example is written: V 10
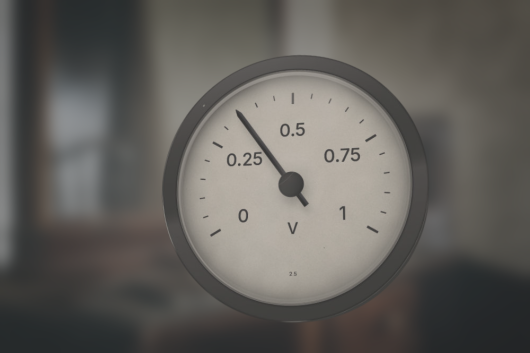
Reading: V 0.35
